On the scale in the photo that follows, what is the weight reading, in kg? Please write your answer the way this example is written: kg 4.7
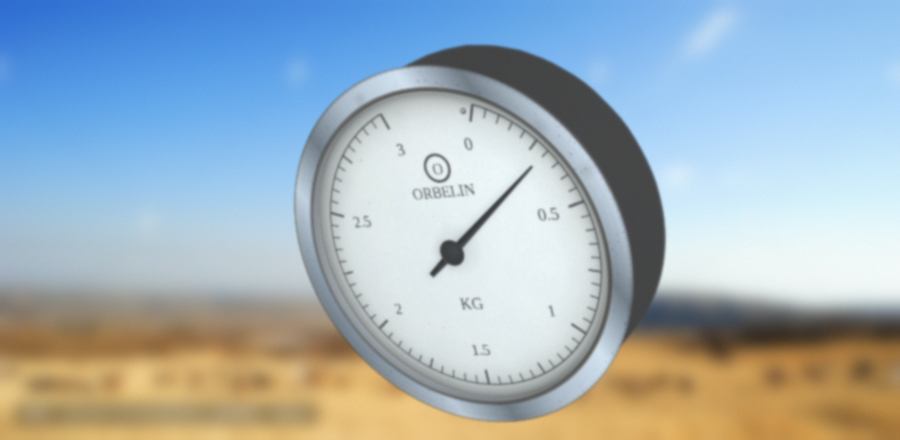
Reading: kg 0.3
